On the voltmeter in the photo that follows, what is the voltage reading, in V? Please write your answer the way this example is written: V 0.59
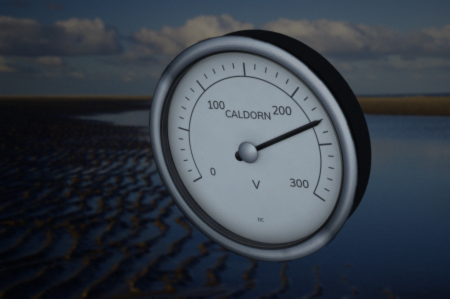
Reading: V 230
